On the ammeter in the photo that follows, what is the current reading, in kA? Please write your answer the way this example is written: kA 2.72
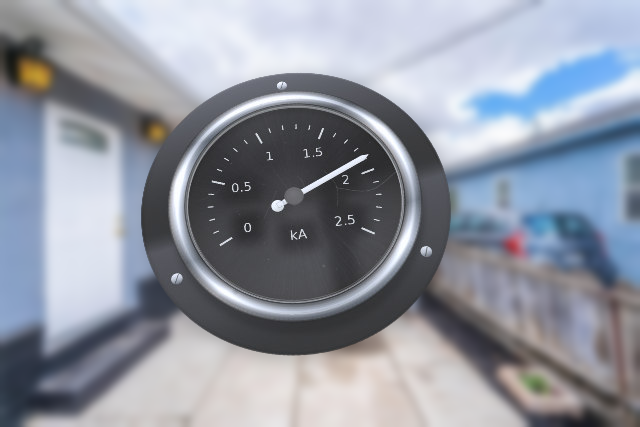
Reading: kA 1.9
